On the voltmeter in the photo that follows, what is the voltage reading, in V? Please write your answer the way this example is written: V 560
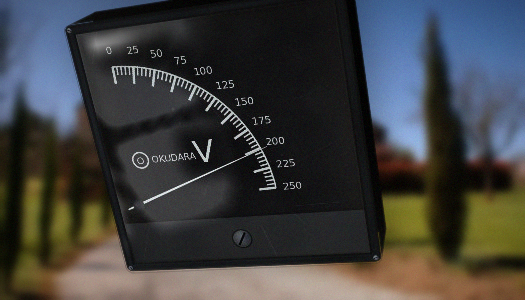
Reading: V 200
